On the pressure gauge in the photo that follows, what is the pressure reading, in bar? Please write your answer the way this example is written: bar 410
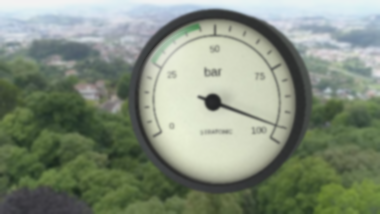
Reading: bar 95
